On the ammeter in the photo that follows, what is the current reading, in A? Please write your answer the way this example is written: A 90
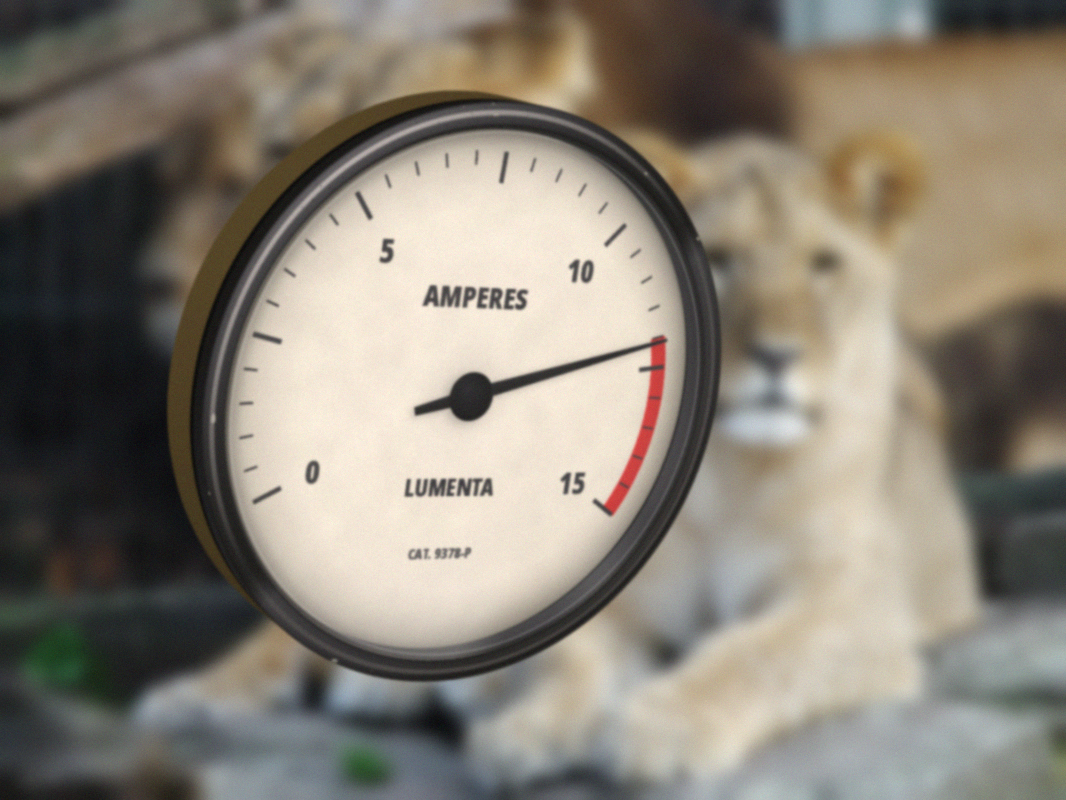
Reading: A 12
